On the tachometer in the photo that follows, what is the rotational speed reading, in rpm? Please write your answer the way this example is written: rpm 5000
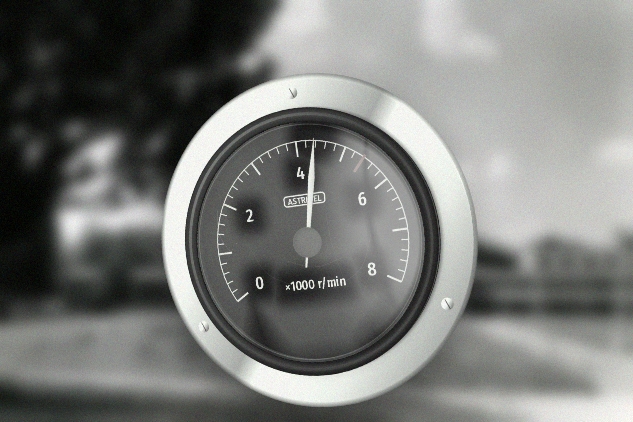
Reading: rpm 4400
